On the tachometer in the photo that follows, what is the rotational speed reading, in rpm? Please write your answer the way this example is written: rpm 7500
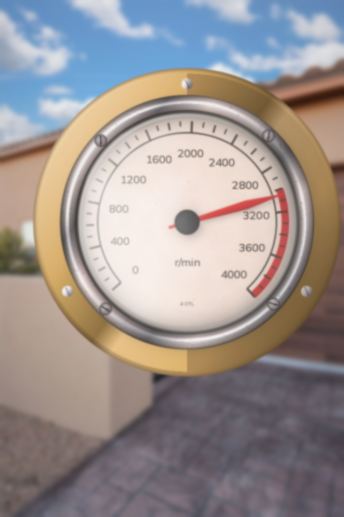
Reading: rpm 3050
